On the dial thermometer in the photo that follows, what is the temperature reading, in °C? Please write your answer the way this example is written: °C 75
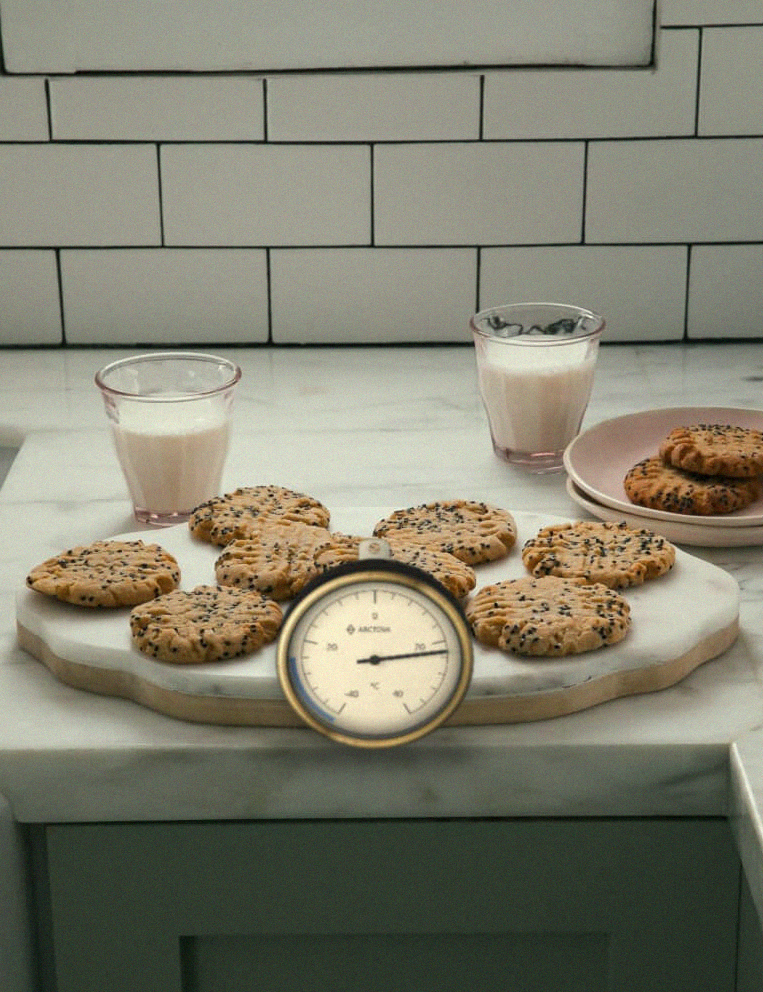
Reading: °C 22
